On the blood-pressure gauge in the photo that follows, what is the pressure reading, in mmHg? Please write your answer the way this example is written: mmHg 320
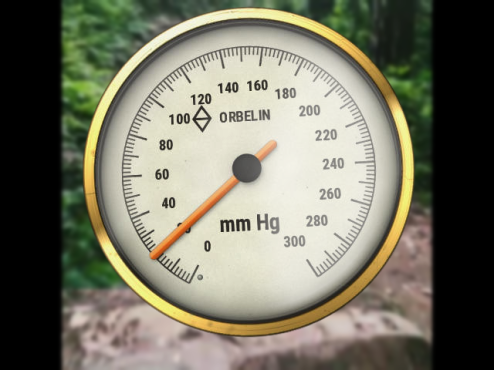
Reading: mmHg 20
